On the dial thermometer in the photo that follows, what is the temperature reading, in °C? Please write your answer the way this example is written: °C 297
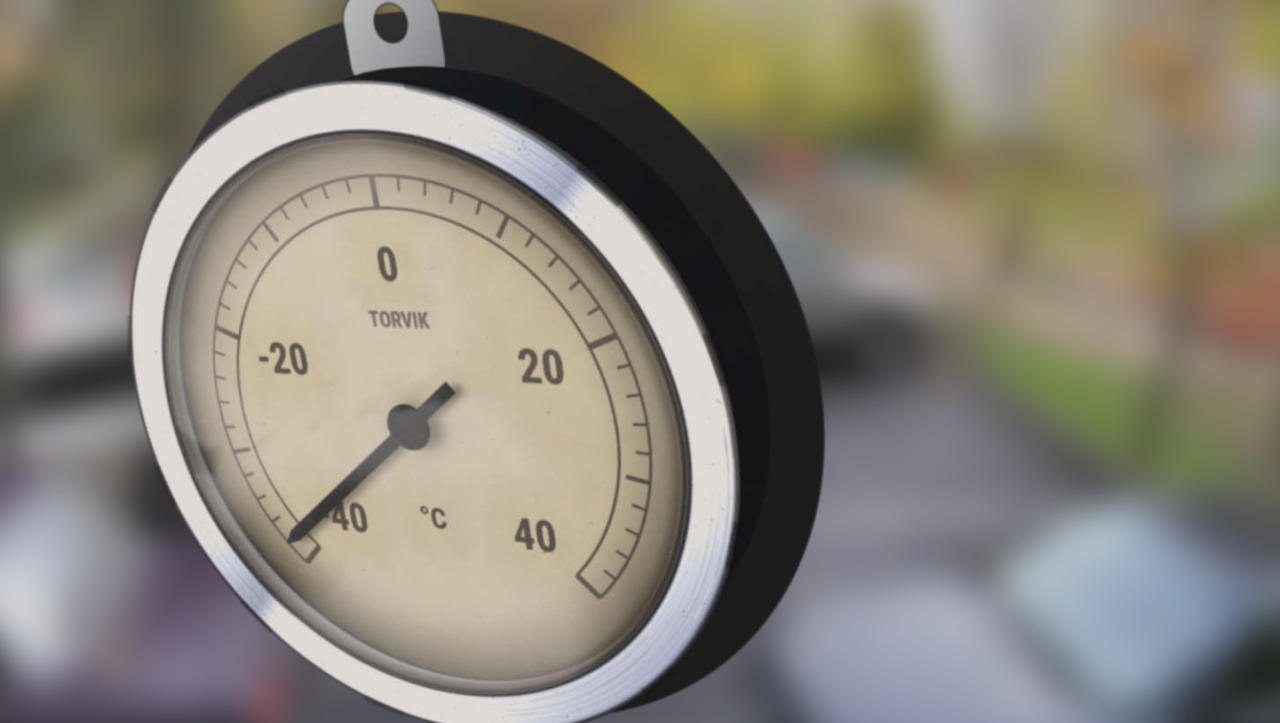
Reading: °C -38
